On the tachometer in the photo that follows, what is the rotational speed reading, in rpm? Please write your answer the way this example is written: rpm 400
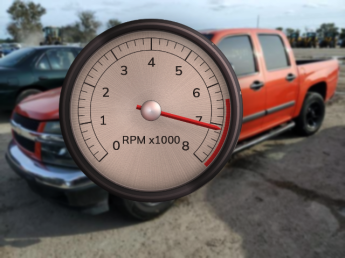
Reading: rpm 7100
